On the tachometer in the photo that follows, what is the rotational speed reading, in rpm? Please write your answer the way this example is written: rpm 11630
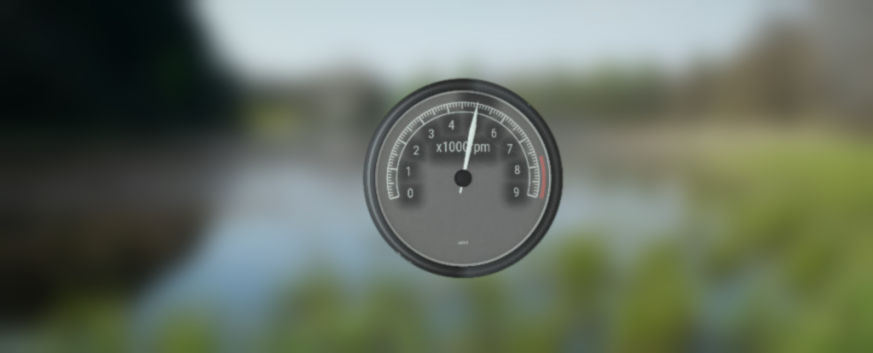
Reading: rpm 5000
